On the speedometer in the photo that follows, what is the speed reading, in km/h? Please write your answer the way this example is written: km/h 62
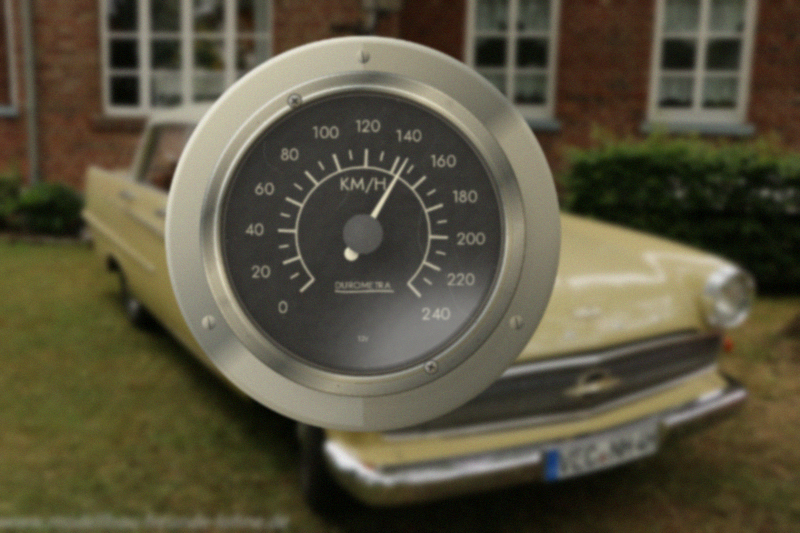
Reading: km/h 145
